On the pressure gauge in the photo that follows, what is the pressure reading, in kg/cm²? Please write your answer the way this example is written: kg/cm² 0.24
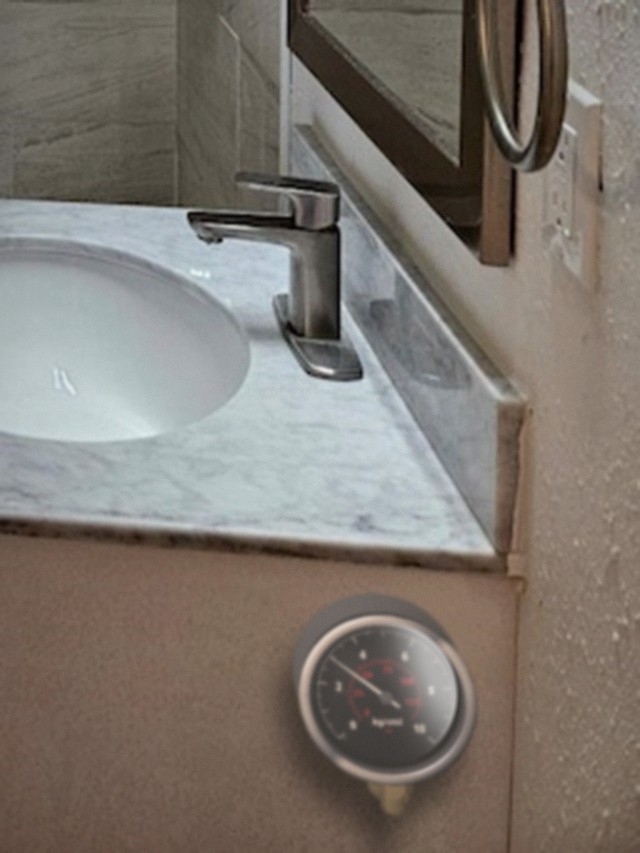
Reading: kg/cm² 3
